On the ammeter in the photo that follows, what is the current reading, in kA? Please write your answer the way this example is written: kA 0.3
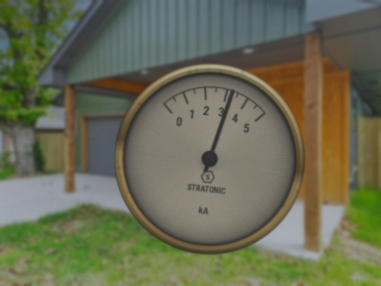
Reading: kA 3.25
